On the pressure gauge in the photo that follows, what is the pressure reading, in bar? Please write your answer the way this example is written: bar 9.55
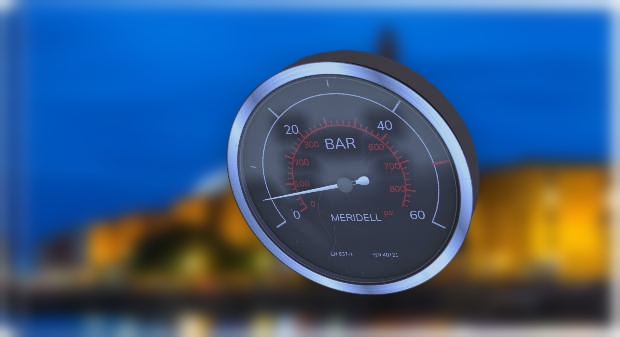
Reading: bar 5
